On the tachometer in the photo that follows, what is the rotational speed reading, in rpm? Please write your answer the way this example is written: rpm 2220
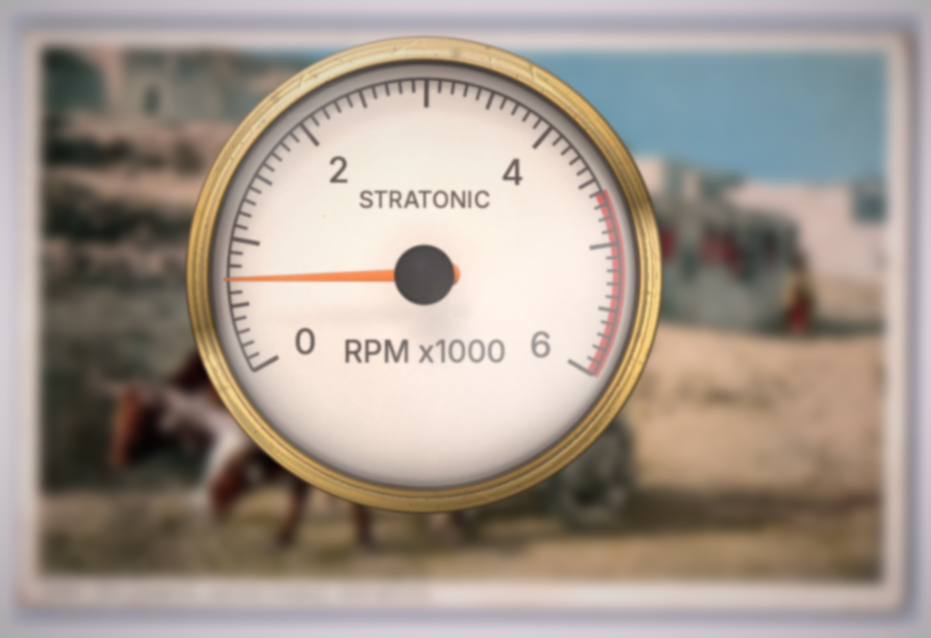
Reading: rpm 700
